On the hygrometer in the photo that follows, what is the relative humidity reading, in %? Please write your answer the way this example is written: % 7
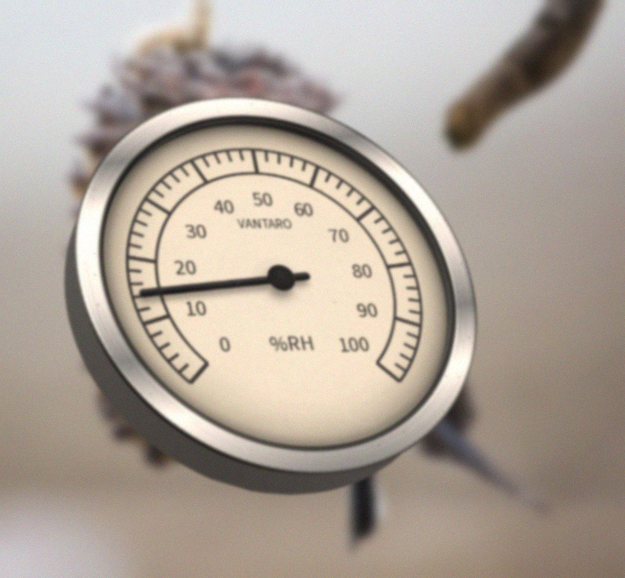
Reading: % 14
